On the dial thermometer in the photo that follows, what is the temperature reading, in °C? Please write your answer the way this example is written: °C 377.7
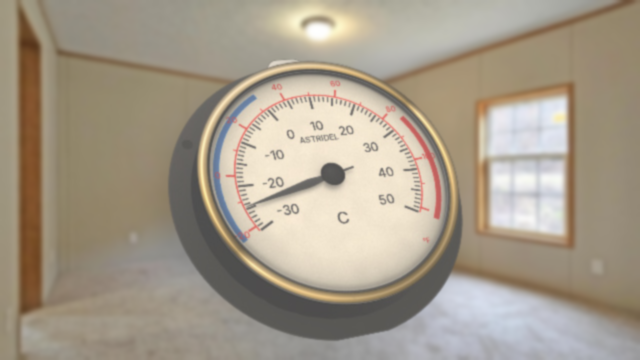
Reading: °C -25
